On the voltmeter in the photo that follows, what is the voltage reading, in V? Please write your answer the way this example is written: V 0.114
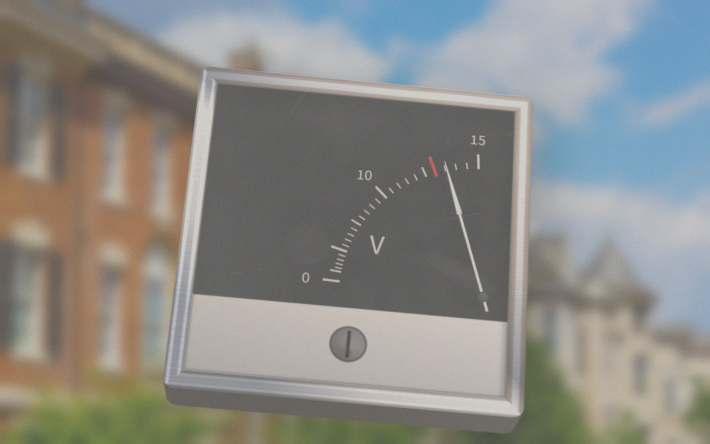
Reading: V 13.5
